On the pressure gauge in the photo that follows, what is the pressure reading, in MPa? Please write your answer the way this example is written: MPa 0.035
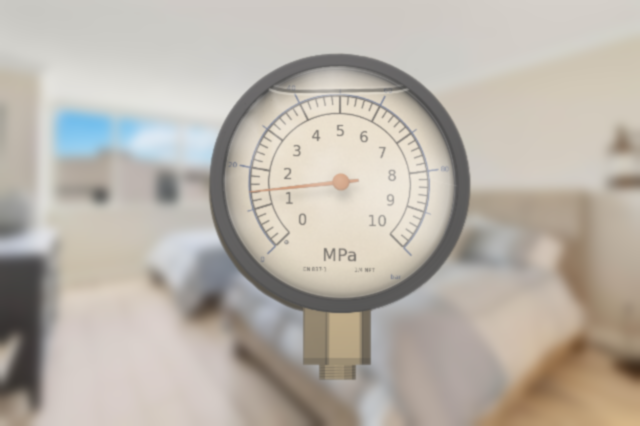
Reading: MPa 1.4
